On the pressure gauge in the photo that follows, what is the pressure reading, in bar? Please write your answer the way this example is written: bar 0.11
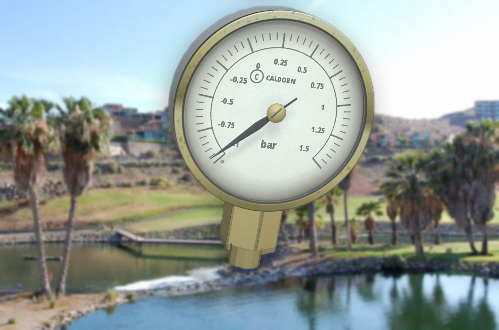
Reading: bar -0.95
